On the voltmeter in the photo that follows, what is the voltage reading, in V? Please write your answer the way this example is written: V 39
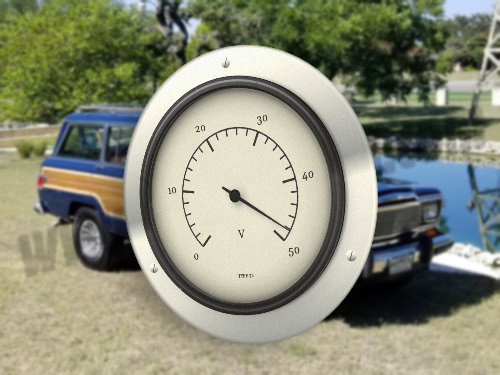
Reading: V 48
